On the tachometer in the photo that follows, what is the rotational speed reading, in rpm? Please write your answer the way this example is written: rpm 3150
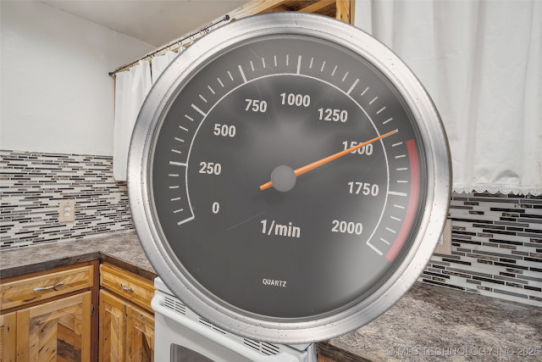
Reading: rpm 1500
